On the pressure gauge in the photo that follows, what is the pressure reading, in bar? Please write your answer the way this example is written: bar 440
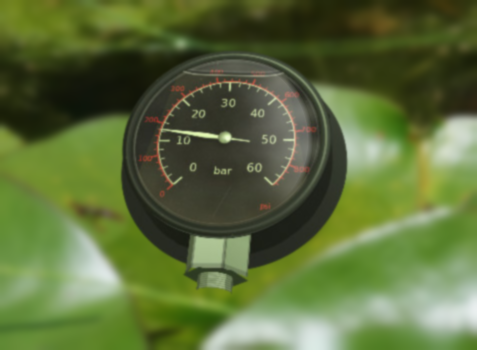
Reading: bar 12
